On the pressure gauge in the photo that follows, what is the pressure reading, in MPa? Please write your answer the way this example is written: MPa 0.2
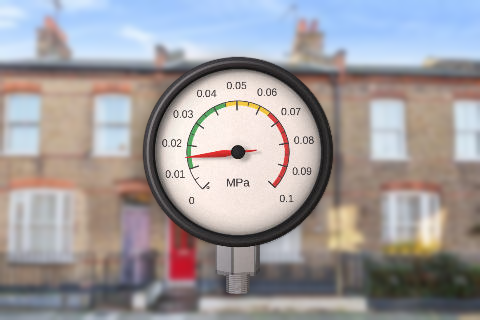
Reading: MPa 0.015
